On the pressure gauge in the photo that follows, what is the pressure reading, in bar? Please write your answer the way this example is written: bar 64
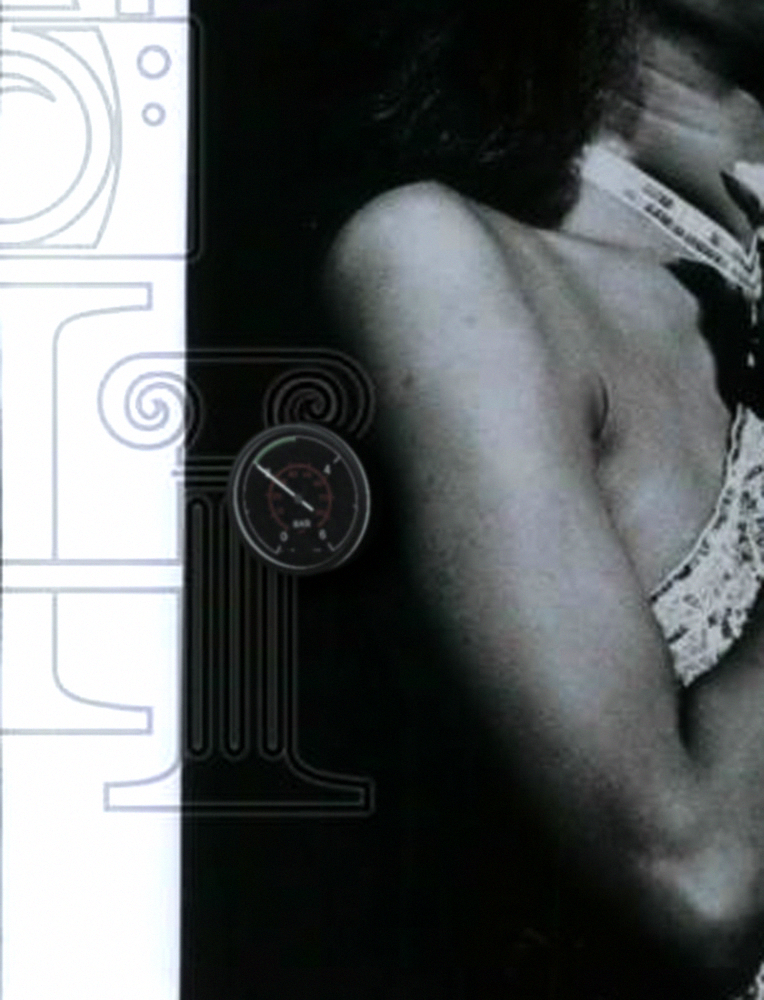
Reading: bar 2
